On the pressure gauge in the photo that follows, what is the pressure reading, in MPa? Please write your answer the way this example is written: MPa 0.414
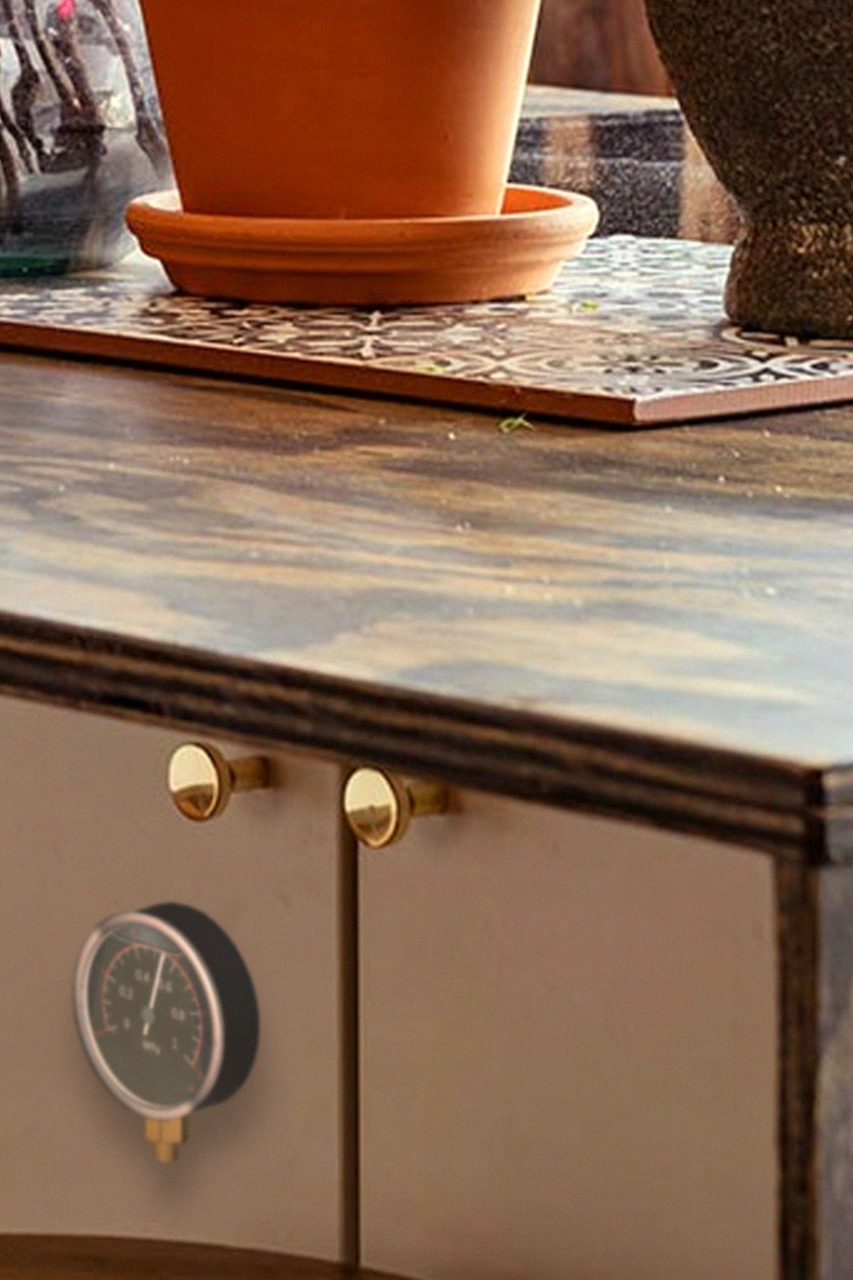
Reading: MPa 0.55
